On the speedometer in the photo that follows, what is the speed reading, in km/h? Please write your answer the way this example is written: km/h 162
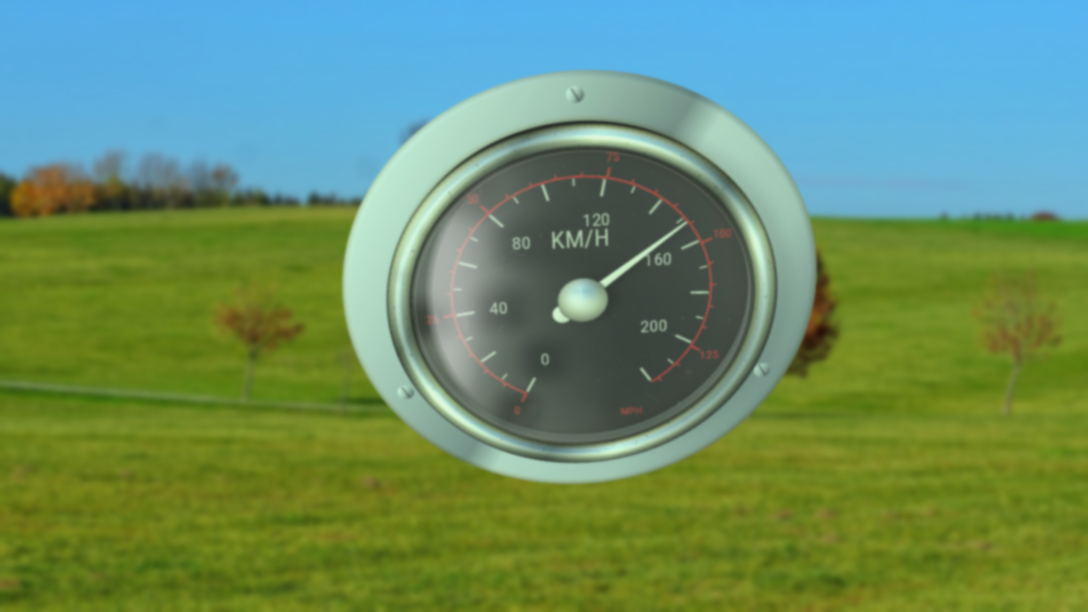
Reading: km/h 150
